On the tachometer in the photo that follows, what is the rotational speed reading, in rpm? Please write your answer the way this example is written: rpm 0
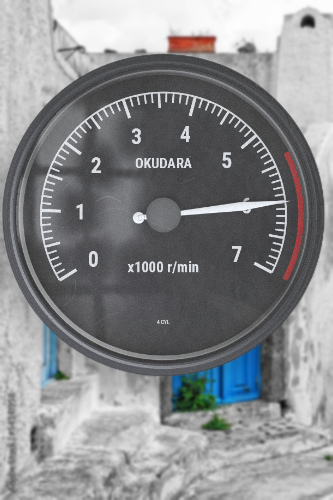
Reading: rpm 6000
